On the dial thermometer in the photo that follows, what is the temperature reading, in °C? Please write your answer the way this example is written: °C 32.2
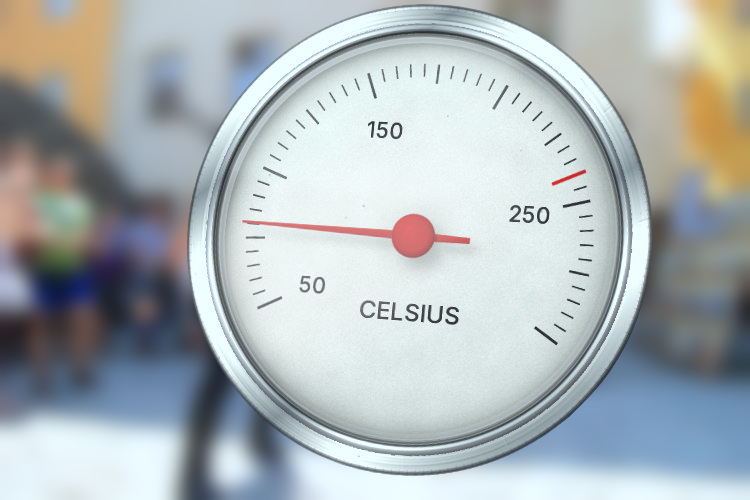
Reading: °C 80
